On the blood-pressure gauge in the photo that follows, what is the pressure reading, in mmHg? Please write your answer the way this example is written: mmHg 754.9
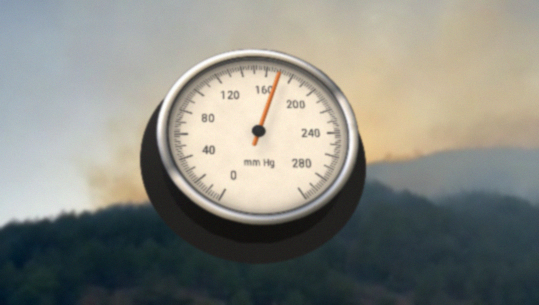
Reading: mmHg 170
